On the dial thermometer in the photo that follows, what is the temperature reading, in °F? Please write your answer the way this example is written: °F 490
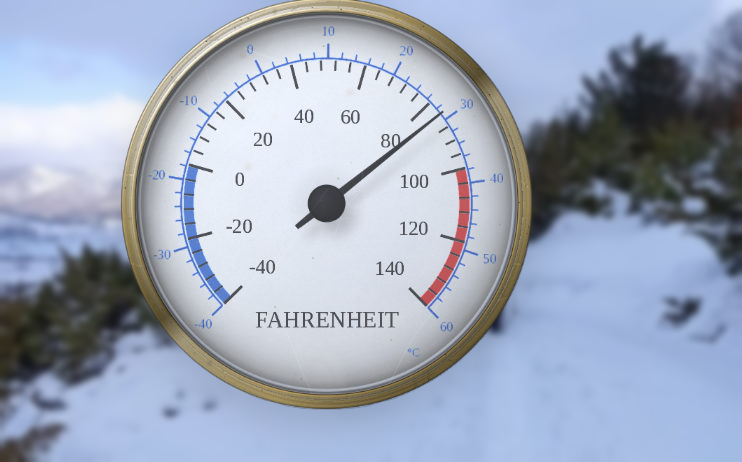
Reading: °F 84
